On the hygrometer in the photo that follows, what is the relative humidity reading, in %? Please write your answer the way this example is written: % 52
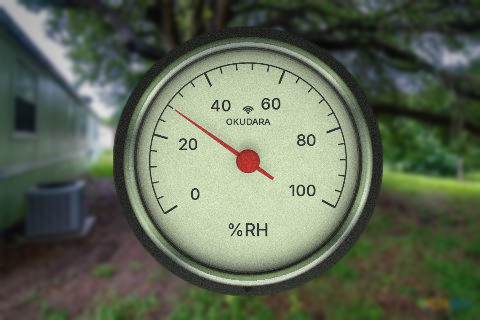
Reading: % 28
